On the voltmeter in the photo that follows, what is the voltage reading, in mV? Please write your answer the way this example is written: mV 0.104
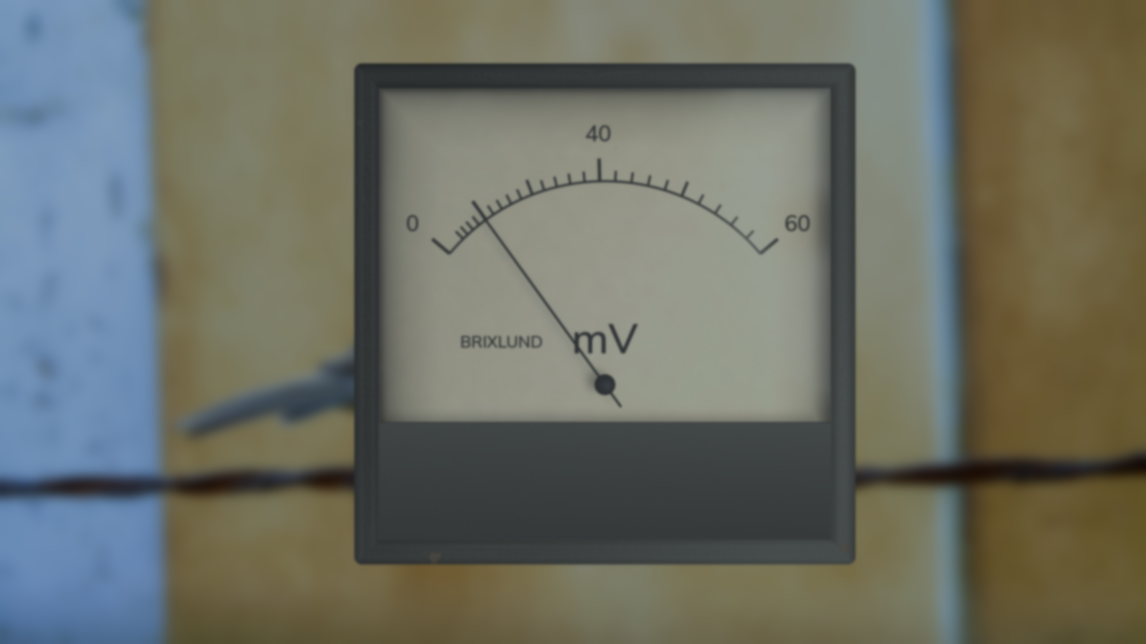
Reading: mV 20
